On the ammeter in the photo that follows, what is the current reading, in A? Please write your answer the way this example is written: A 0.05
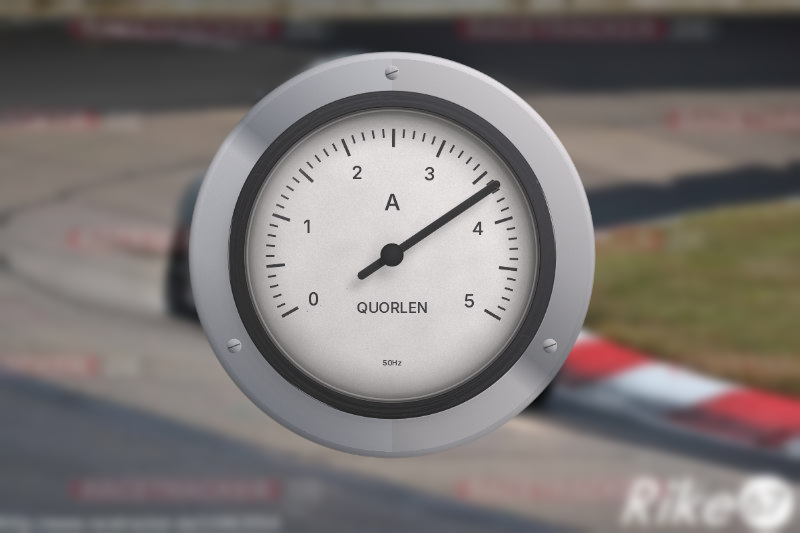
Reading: A 3.65
